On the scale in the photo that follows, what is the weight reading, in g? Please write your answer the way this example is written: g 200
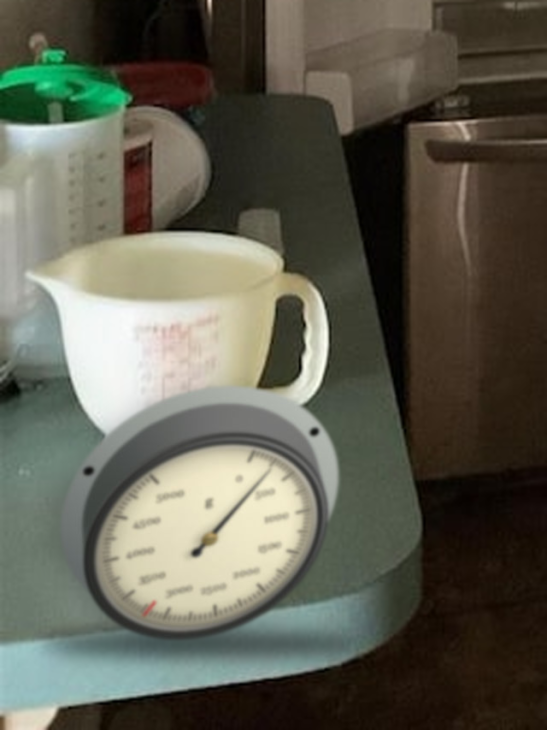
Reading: g 250
